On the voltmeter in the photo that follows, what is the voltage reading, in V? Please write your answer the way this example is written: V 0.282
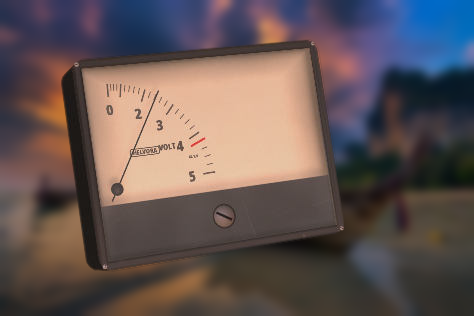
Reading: V 2.4
